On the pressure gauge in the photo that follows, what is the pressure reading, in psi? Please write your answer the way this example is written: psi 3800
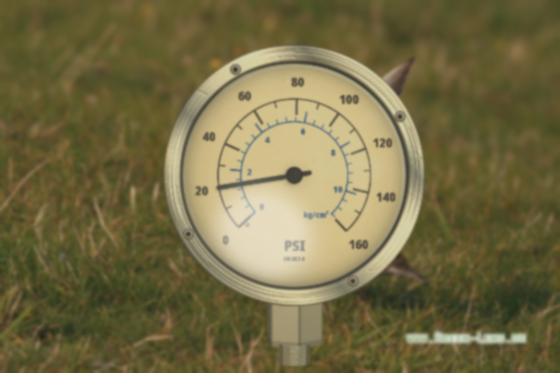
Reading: psi 20
